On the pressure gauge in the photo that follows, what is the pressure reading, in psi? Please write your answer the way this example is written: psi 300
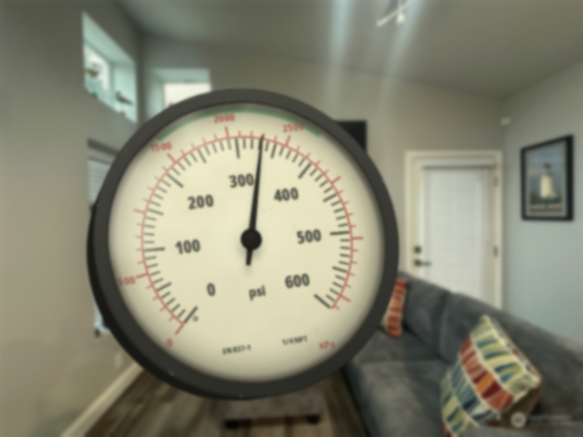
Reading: psi 330
